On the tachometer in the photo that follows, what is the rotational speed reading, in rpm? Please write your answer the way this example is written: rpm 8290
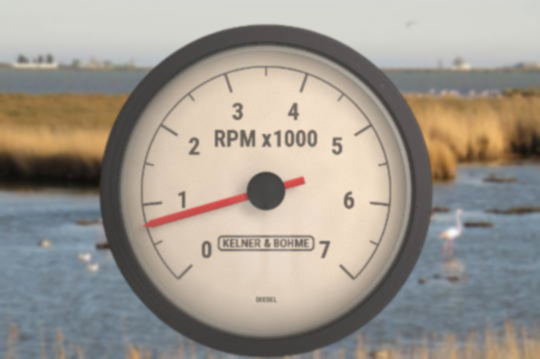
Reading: rpm 750
